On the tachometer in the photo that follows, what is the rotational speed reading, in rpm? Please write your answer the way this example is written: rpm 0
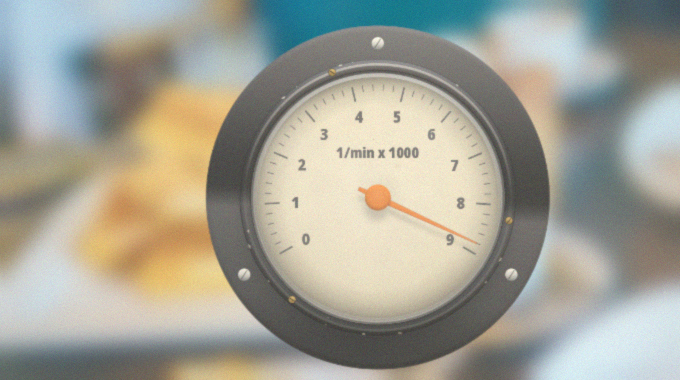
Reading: rpm 8800
